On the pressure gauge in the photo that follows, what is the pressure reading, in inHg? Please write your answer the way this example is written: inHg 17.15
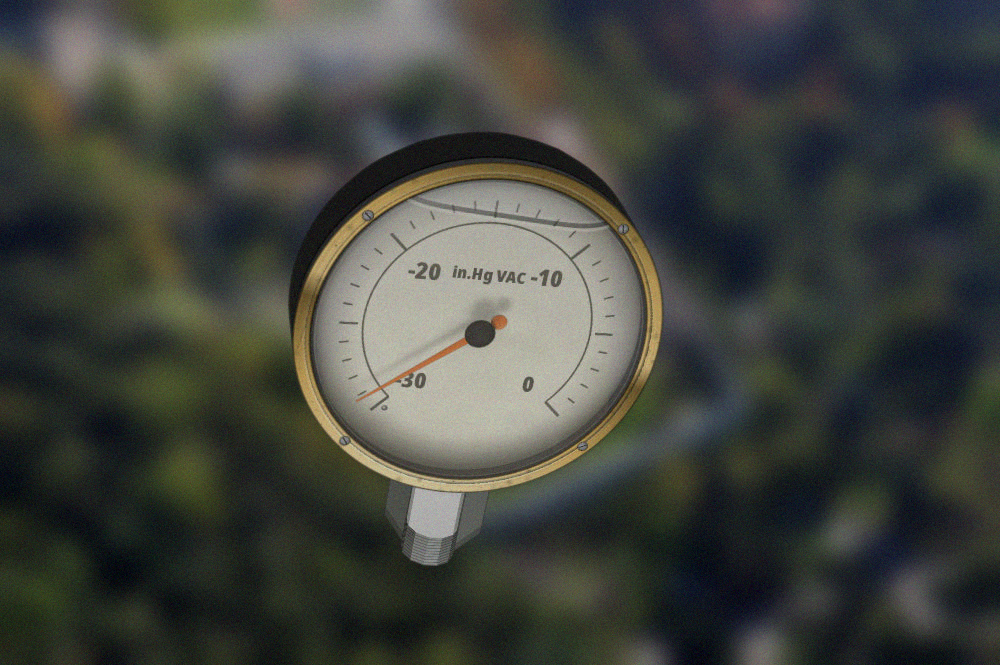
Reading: inHg -29
